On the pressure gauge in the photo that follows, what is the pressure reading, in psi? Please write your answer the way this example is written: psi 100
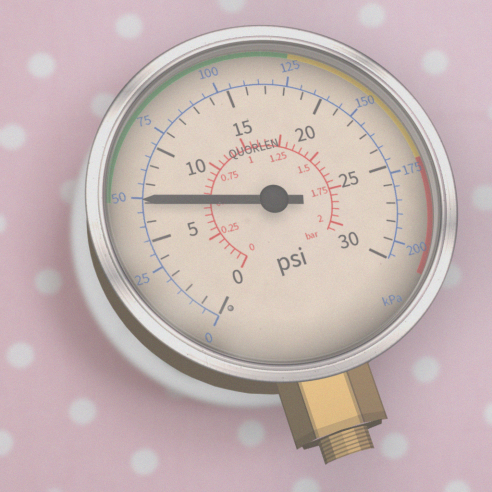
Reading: psi 7
